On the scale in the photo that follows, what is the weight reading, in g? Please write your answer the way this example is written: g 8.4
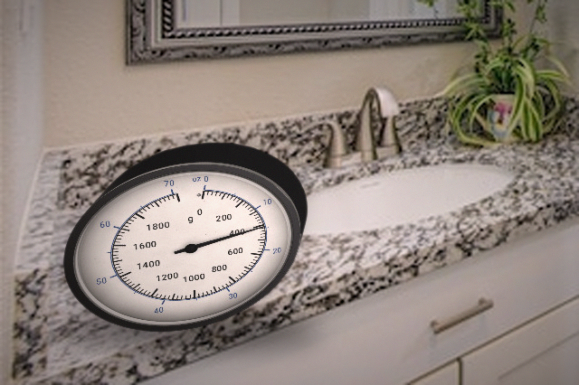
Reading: g 400
